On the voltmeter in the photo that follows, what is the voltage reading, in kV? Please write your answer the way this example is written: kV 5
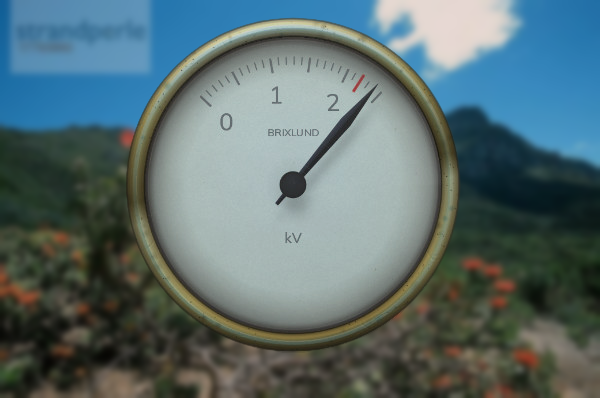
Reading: kV 2.4
